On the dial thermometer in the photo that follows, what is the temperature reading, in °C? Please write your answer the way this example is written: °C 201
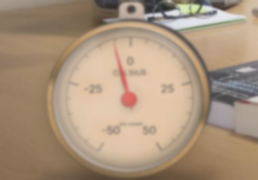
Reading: °C -5
